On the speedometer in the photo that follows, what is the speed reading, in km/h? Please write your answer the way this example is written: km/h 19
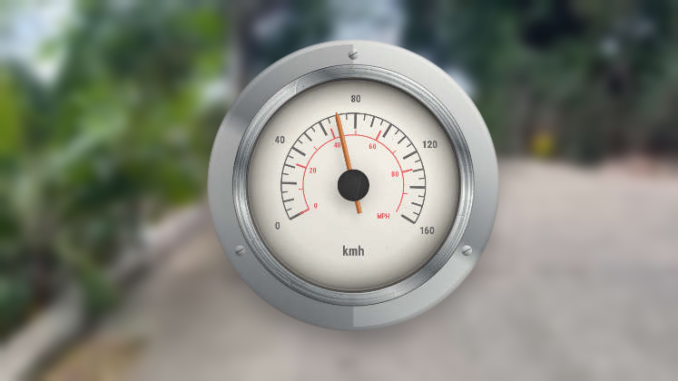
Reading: km/h 70
